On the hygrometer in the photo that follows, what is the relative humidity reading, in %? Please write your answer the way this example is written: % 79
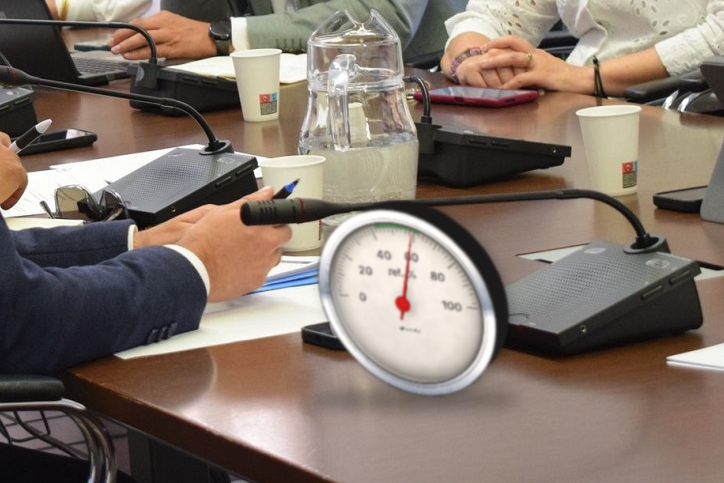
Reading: % 60
